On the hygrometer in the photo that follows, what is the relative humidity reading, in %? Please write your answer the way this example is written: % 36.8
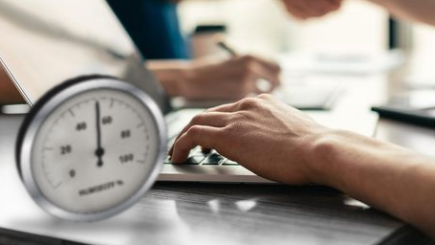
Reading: % 52
